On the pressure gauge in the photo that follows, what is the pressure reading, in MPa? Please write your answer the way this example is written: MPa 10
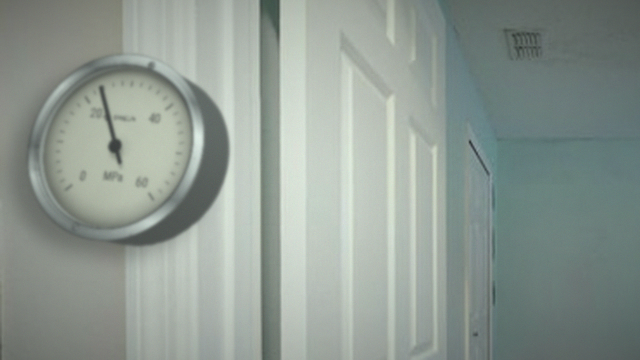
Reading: MPa 24
